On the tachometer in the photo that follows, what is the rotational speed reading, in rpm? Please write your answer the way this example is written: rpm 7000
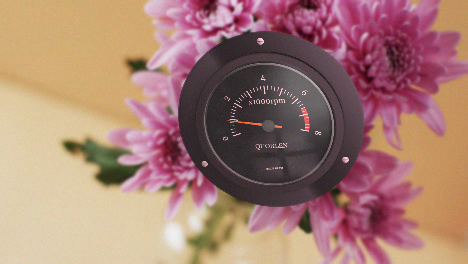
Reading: rpm 1000
